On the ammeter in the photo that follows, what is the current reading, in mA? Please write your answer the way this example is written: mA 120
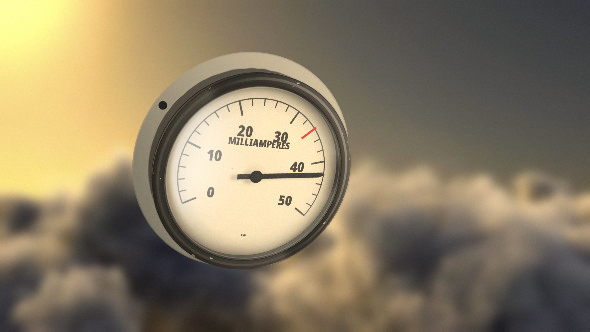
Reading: mA 42
